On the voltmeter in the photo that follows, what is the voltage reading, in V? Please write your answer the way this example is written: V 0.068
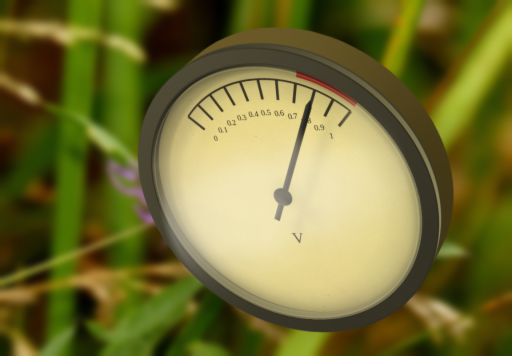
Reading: V 0.8
